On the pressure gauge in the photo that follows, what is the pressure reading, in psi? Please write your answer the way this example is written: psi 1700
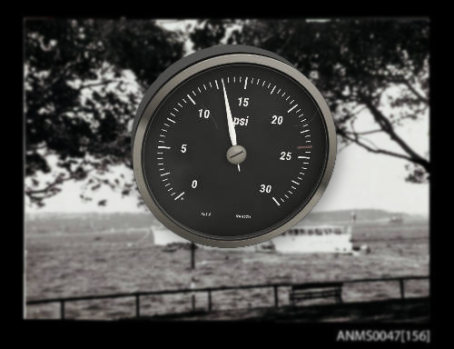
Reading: psi 13
